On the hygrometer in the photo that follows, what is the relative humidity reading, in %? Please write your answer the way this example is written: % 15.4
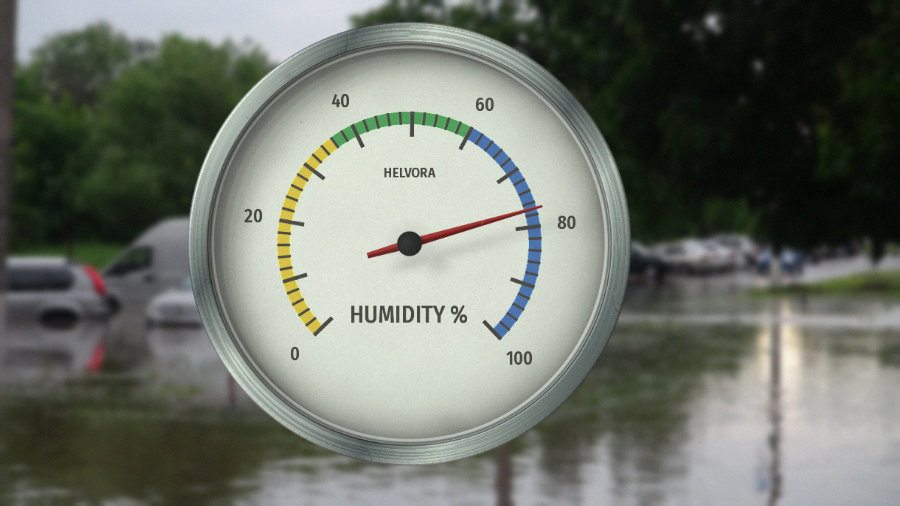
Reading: % 77
